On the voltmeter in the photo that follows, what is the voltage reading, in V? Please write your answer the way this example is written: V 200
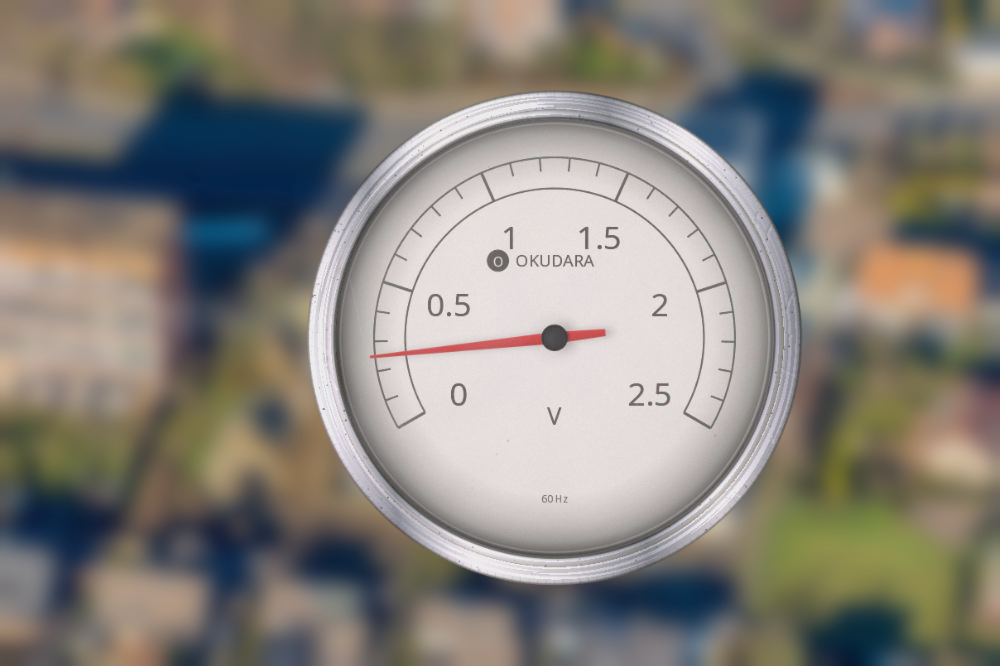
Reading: V 0.25
